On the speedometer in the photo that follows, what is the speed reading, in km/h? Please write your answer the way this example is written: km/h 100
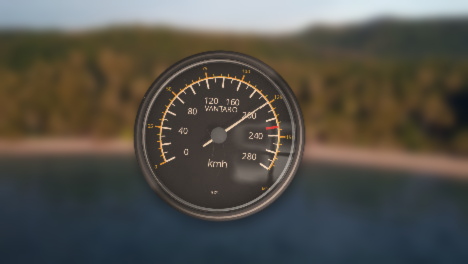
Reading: km/h 200
